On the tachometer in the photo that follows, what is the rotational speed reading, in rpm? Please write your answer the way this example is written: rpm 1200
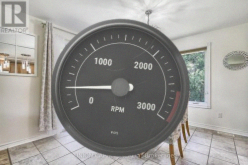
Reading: rpm 300
